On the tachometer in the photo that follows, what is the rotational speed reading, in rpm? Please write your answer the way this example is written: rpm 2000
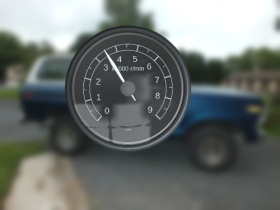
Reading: rpm 3500
